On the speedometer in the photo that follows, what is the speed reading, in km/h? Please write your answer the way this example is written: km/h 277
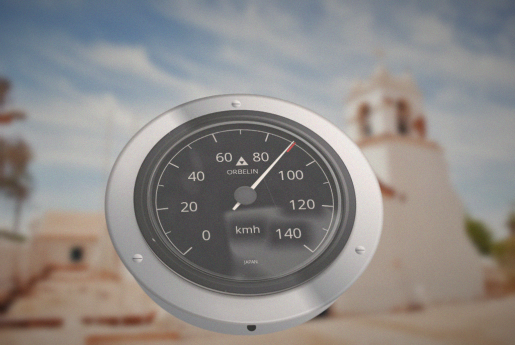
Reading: km/h 90
